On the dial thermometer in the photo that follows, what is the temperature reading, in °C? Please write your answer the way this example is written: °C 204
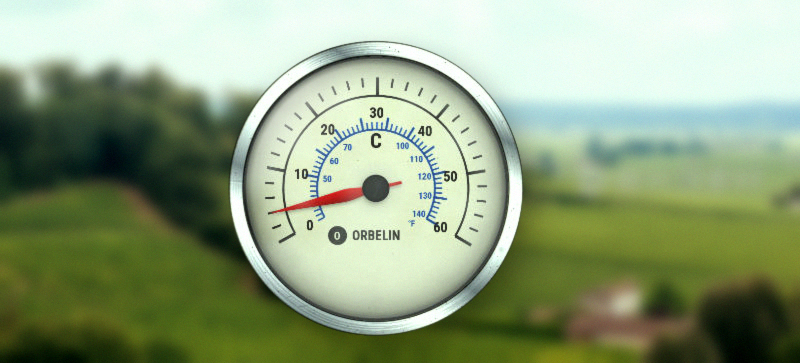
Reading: °C 4
